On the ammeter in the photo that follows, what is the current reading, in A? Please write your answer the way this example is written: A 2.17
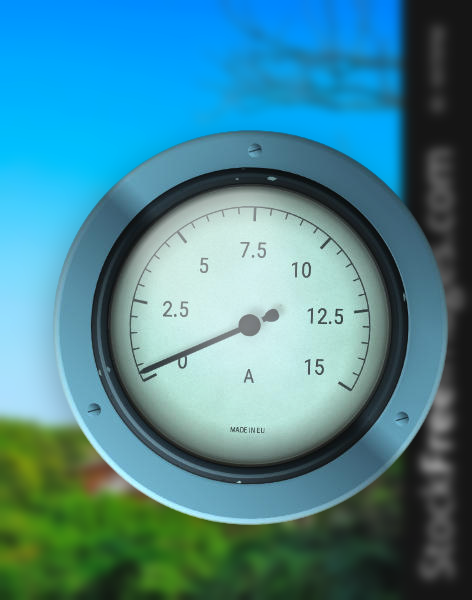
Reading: A 0.25
